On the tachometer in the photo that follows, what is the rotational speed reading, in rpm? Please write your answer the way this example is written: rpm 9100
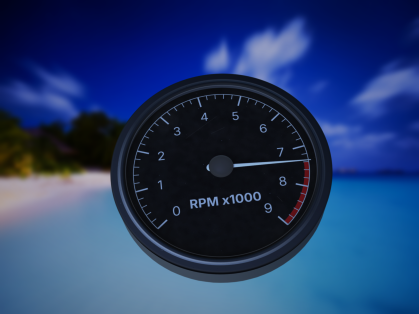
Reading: rpm 7400
